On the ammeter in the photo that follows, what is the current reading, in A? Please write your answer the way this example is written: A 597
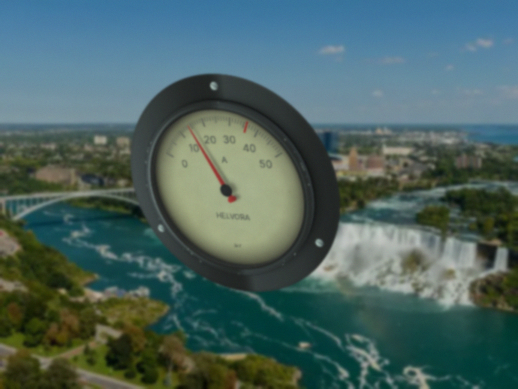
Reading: A 15
